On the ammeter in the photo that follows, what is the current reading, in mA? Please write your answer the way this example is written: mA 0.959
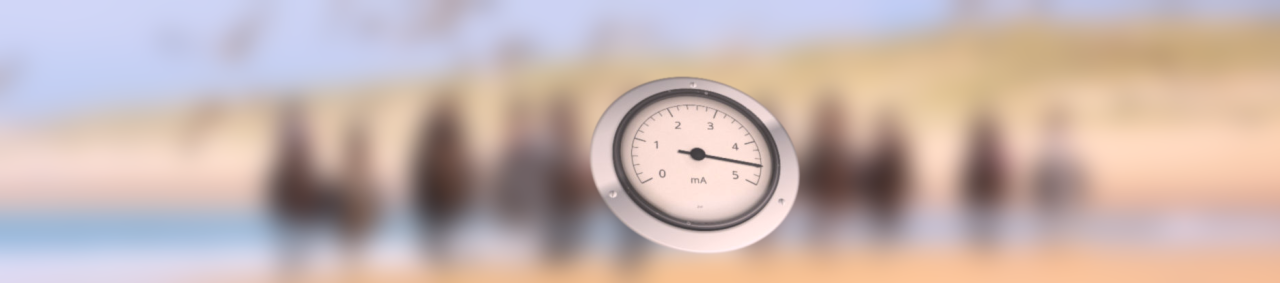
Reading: mA 4.6
